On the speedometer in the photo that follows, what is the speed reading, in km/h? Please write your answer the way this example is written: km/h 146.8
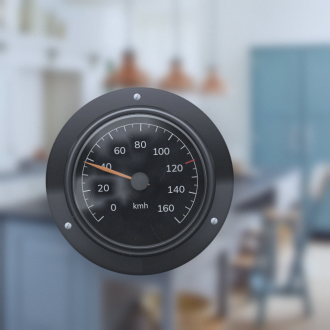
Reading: km/h 37.5
